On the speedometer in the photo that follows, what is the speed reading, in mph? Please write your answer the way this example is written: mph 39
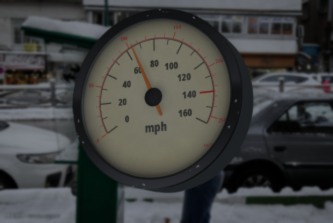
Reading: mph 65
